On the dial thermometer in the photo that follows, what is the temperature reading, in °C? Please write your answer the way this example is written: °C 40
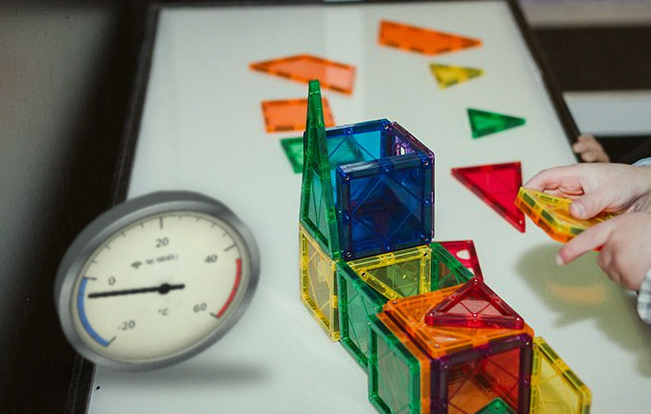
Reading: °C -4
